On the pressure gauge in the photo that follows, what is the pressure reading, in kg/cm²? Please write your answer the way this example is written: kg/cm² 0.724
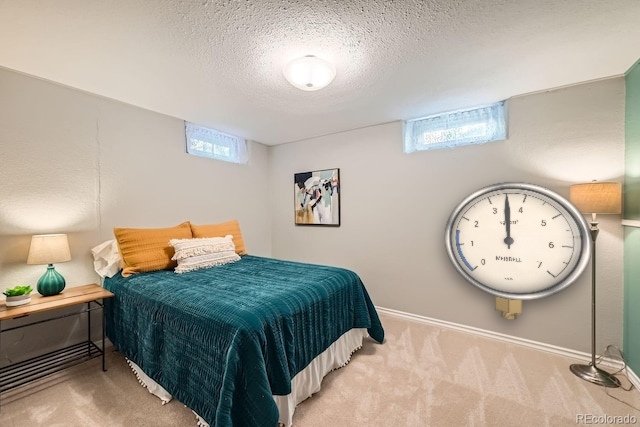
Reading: kg/cm² 3.5
